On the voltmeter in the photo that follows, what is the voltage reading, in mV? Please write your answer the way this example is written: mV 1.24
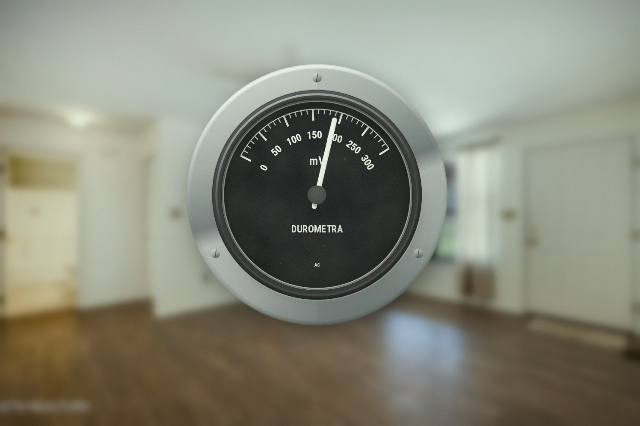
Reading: mV 190
